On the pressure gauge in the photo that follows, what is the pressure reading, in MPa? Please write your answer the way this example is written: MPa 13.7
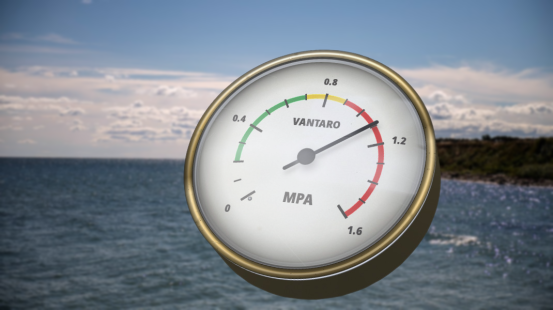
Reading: MPa 1.1
